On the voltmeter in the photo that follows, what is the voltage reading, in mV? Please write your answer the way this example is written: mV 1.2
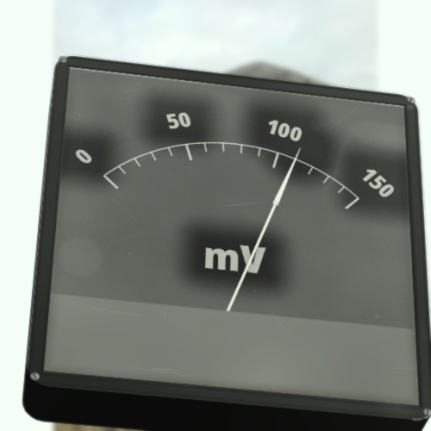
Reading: mV 110
